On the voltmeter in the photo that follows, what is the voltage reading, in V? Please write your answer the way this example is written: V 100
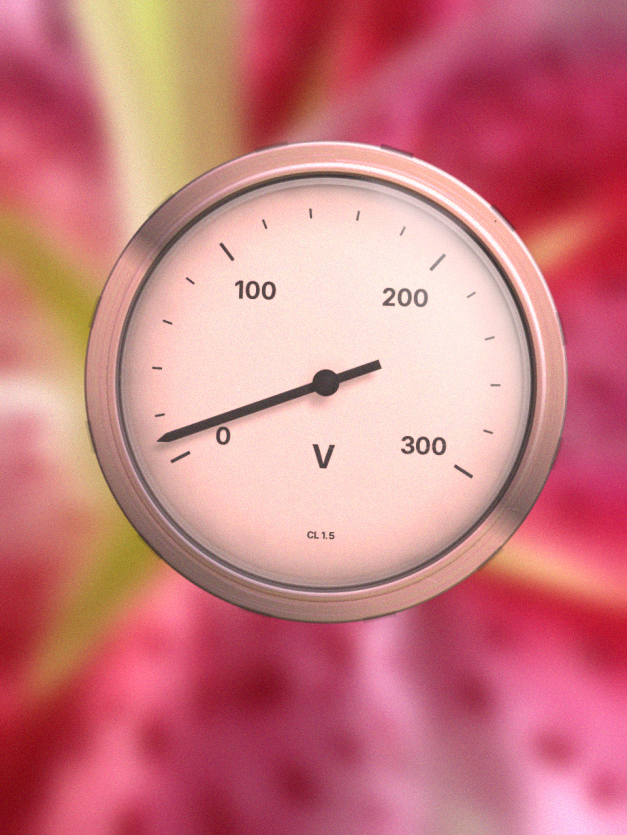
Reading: V 10
